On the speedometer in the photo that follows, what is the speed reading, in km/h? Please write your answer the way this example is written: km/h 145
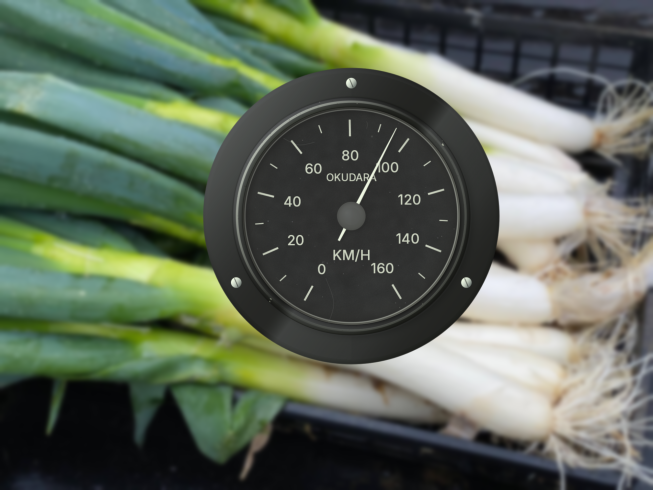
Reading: km/h 95
